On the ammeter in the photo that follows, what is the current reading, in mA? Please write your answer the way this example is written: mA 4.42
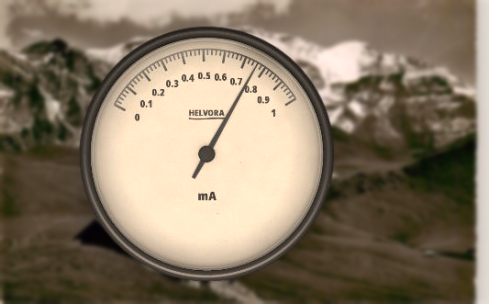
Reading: mA 0.76
